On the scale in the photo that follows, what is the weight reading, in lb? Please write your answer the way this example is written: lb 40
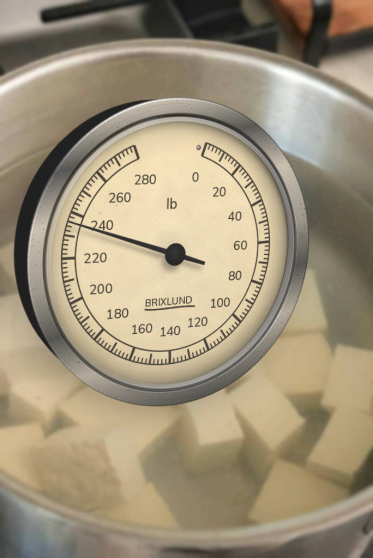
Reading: lb 236
